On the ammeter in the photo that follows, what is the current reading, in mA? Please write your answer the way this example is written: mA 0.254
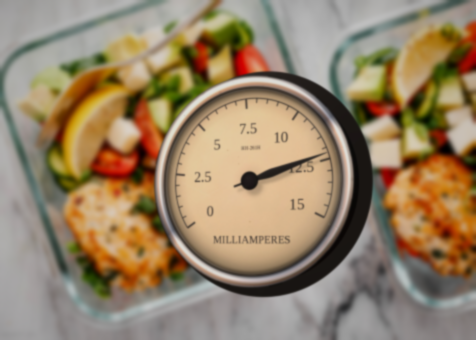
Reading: mA 12.25
